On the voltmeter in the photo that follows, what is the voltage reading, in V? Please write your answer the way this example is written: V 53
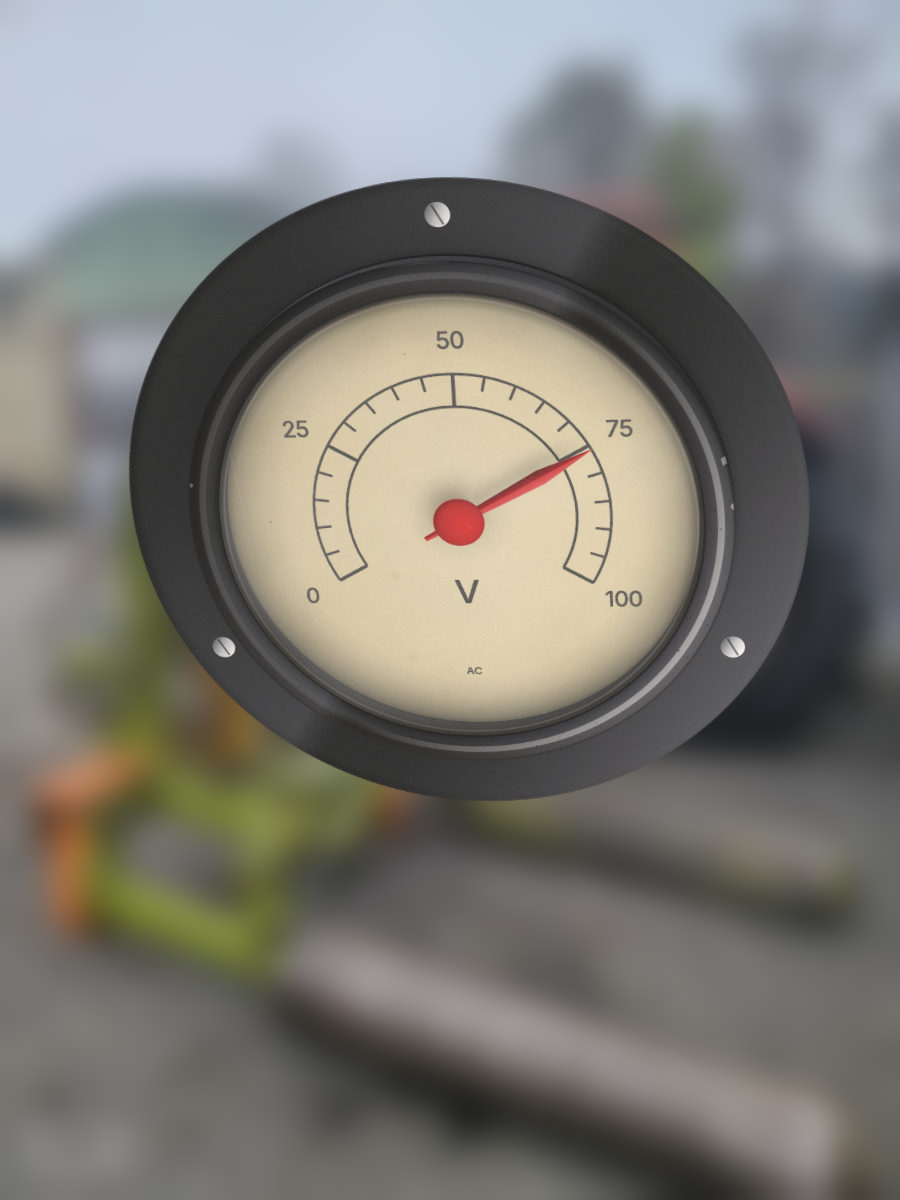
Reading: V 75
